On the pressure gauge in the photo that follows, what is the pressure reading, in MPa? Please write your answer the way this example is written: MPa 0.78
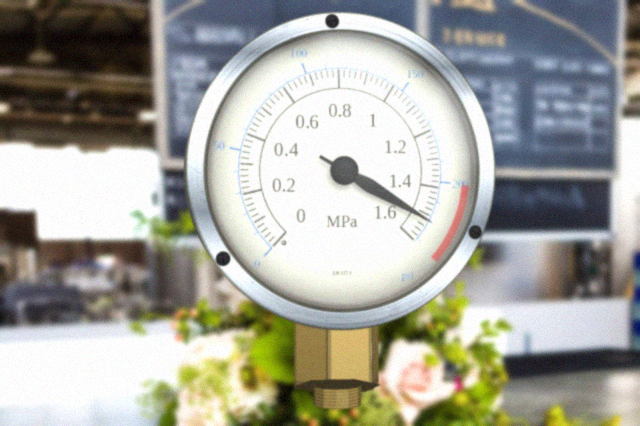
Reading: MPa 1.52
